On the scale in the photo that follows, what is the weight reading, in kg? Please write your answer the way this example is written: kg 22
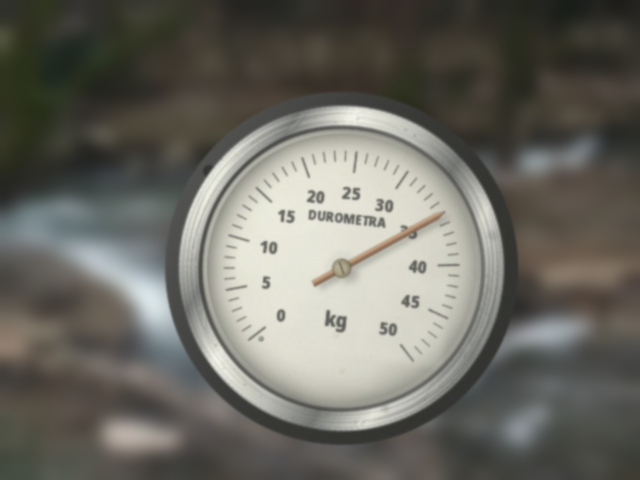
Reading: kg 35
